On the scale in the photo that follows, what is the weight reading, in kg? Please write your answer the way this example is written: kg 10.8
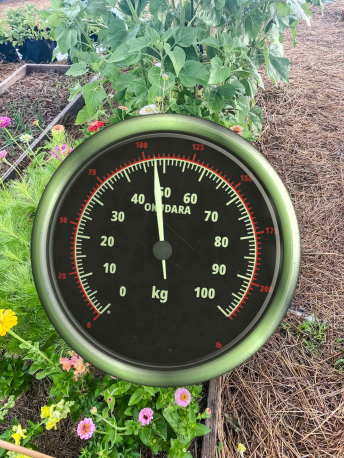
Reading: kg 48
